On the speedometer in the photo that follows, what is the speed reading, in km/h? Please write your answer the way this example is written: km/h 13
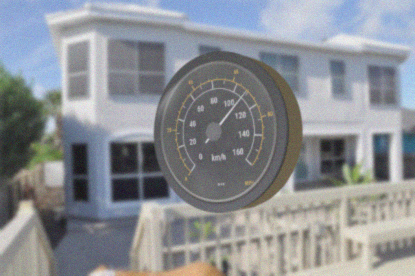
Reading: km/h 110
